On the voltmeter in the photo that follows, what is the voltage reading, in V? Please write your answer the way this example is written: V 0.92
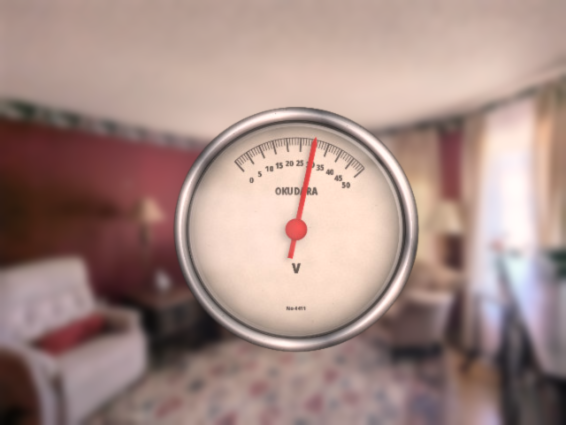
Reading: V 30
